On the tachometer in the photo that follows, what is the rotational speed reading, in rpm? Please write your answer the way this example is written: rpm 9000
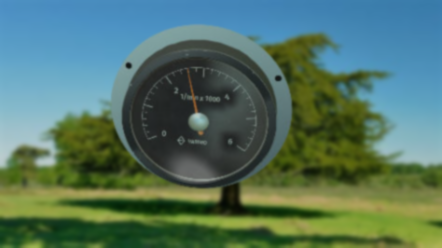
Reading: rpm 2600
